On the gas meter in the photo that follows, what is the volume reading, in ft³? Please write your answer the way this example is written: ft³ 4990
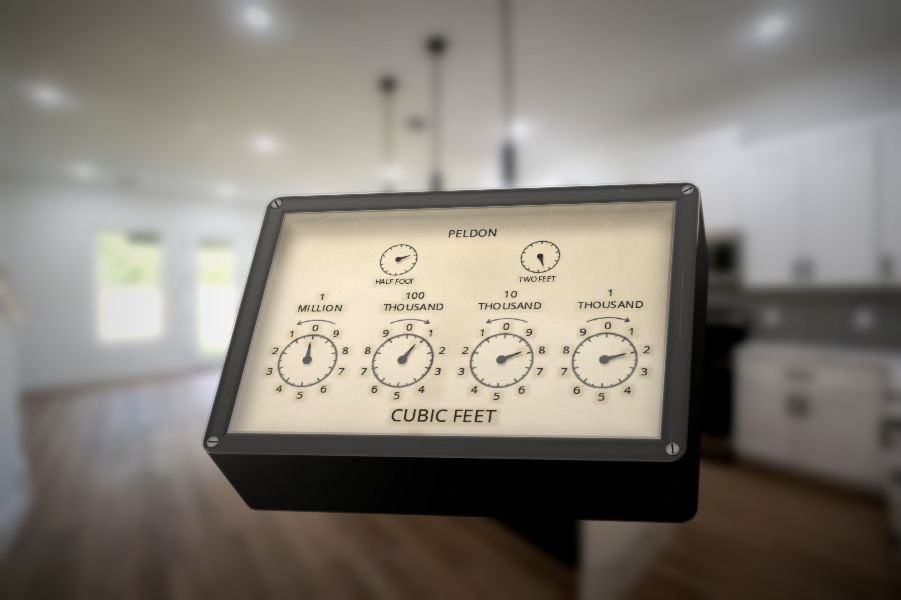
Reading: ft³ 8200
